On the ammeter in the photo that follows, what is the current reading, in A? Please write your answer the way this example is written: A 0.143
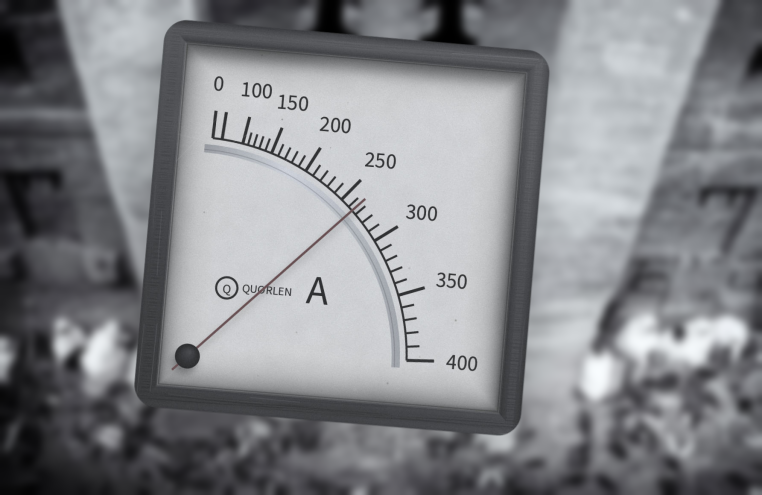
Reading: A 265
